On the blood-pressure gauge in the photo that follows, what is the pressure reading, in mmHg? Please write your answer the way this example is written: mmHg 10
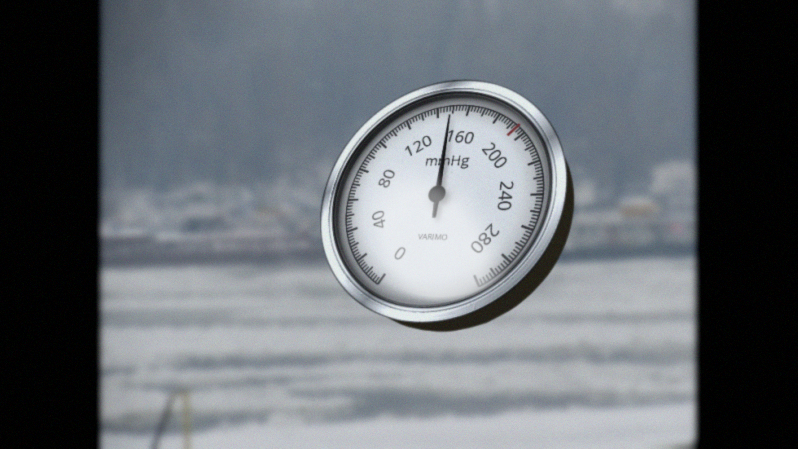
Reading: mmHg 150
